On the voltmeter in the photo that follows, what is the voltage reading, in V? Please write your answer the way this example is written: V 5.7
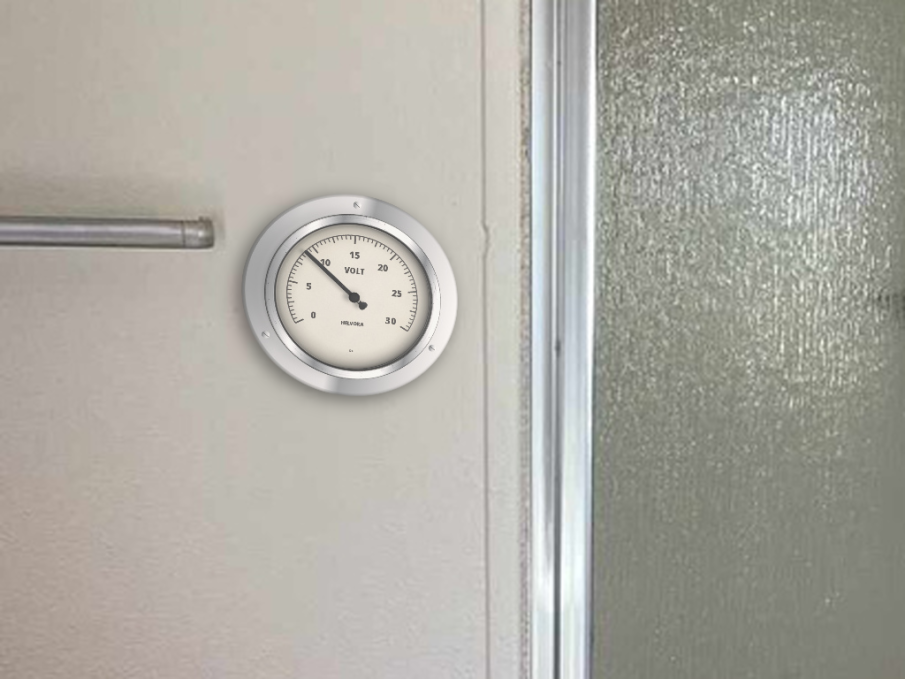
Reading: V 9
